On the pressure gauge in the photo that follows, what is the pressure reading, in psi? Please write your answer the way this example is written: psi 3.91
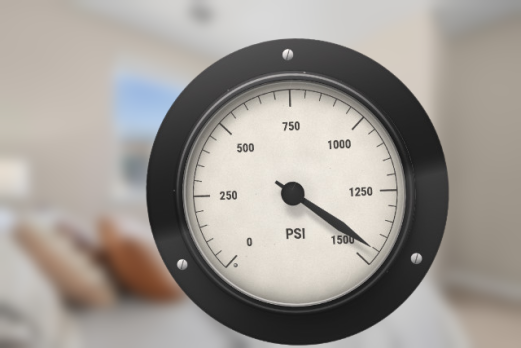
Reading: psi 1450
